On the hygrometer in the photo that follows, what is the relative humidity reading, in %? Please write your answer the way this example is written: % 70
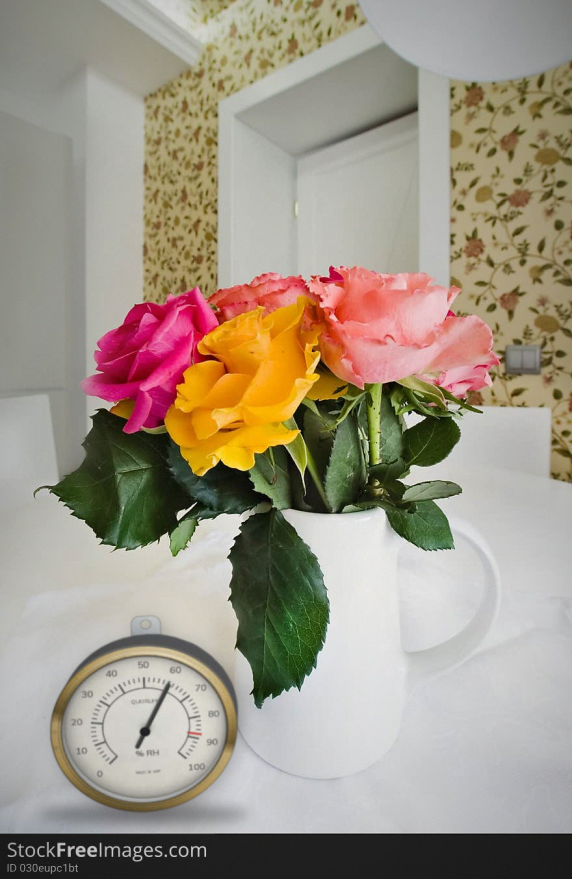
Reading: % 60
